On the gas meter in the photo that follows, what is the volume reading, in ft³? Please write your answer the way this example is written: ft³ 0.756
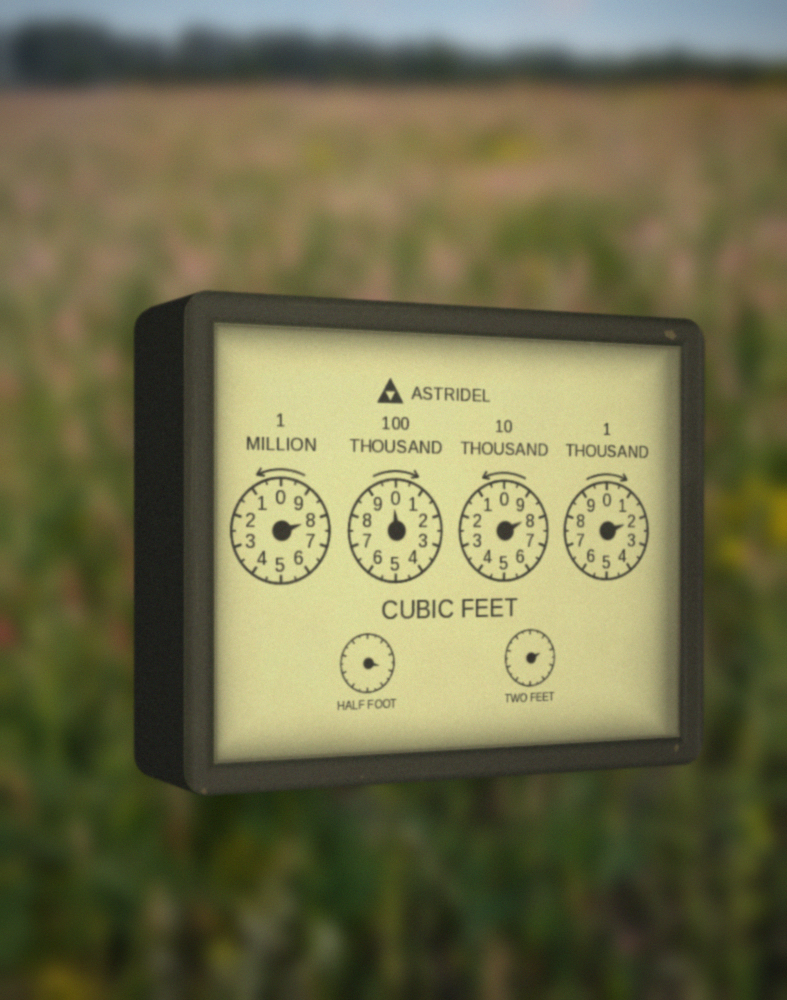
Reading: ft³ 798200
